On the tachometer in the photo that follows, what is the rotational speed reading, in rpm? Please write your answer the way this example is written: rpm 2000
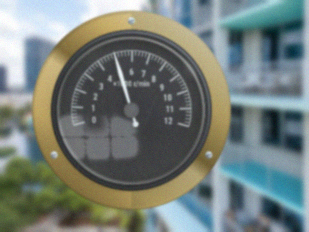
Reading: rpm 5000
